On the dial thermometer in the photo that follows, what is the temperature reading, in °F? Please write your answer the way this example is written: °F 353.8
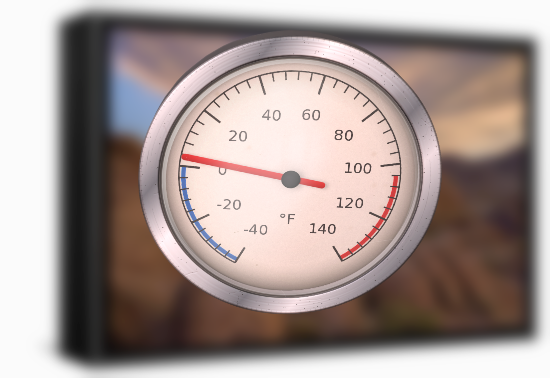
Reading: °F 4
